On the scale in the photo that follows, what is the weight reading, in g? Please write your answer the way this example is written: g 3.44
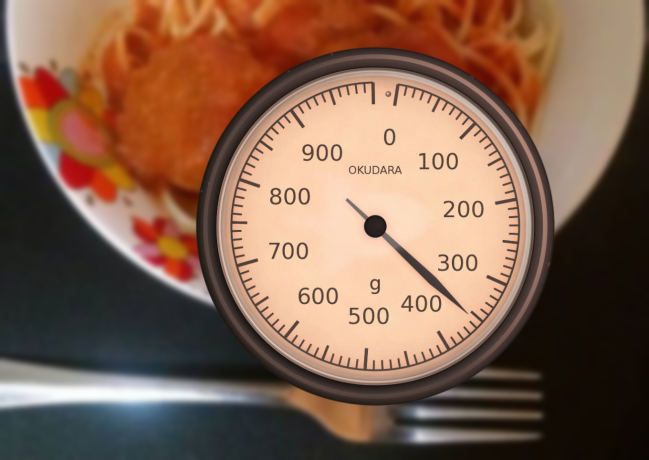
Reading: g 355
